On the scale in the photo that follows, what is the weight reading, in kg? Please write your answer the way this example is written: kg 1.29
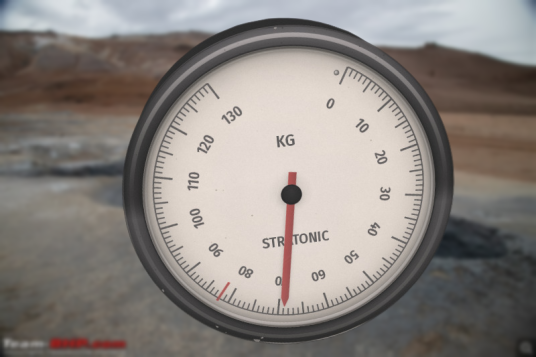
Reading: kg 69
